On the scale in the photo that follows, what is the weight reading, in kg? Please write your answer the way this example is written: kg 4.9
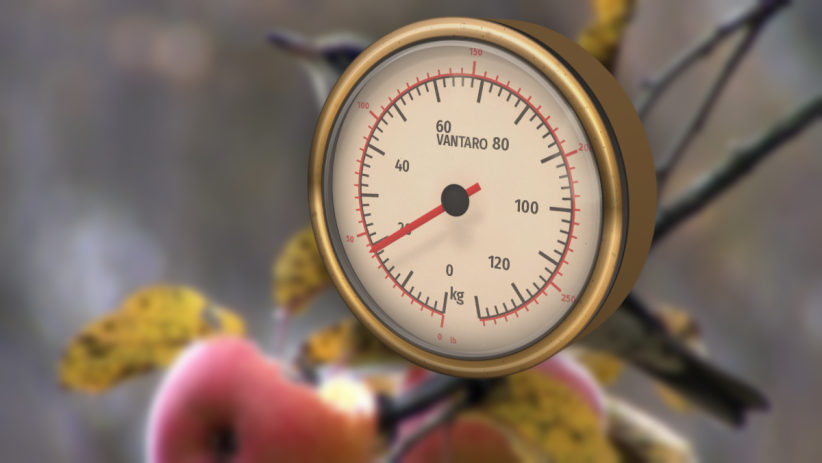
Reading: kg 19
